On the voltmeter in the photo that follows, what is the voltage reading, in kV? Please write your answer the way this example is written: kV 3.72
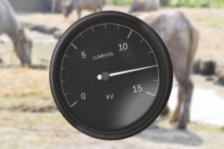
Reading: kV 13
